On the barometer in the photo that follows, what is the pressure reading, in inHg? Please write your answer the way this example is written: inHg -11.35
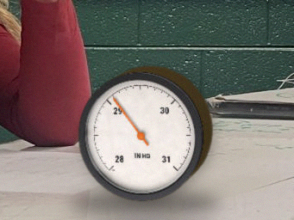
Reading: inHg 29.1
